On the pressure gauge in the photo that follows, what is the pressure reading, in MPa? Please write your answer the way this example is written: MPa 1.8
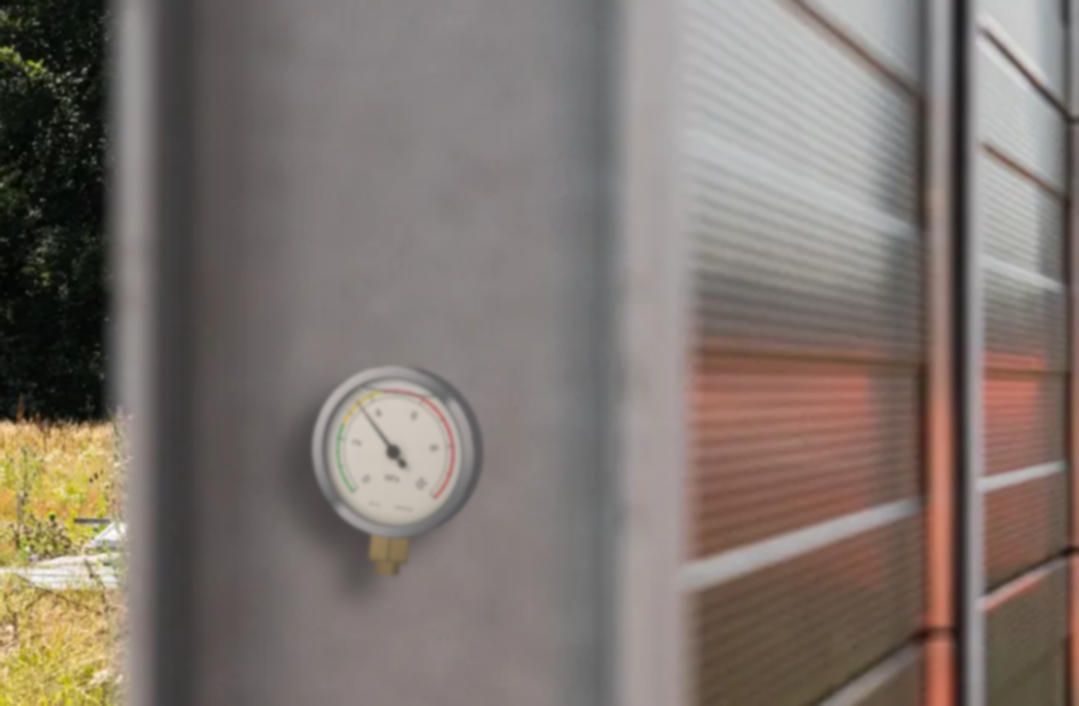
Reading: MPa 3.5
